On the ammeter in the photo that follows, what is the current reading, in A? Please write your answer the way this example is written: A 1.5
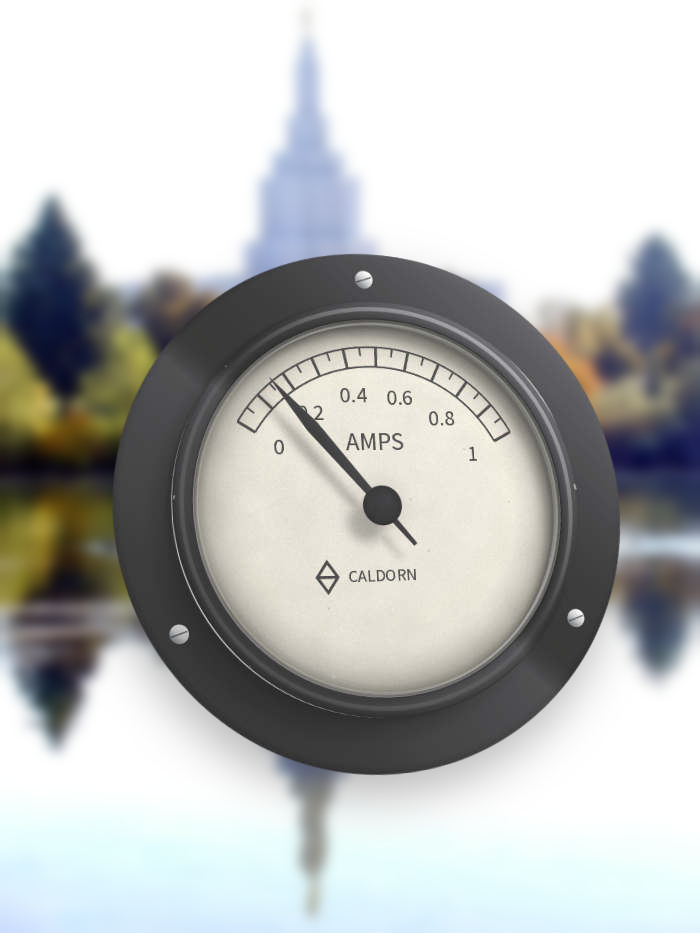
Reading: A 0.15
